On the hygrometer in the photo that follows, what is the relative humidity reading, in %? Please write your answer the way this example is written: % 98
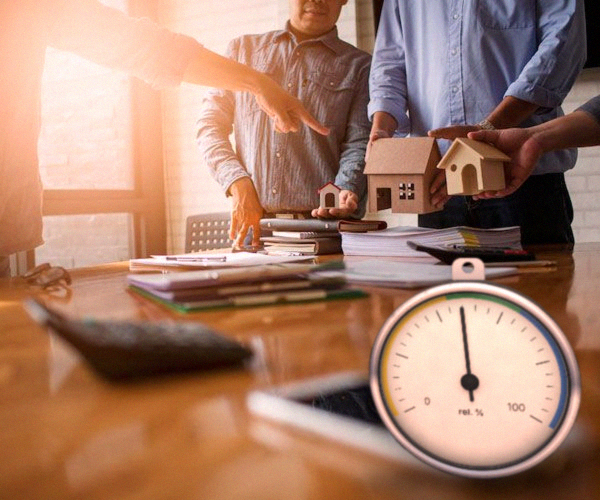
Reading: % 48
